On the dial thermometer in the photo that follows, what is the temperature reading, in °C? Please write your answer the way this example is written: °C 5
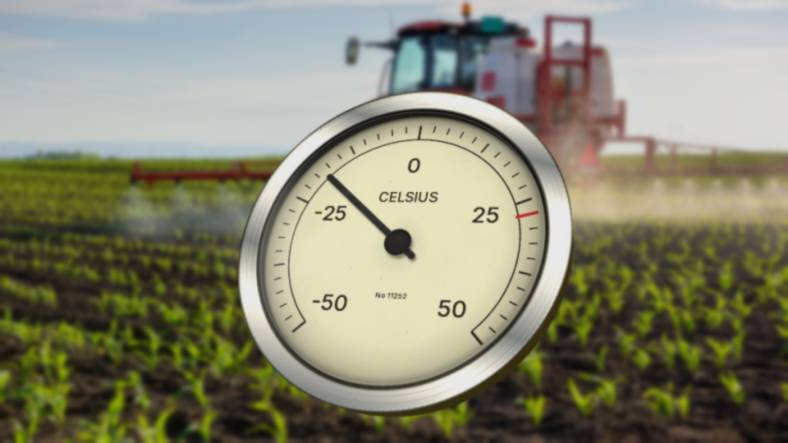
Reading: °C -18.75
